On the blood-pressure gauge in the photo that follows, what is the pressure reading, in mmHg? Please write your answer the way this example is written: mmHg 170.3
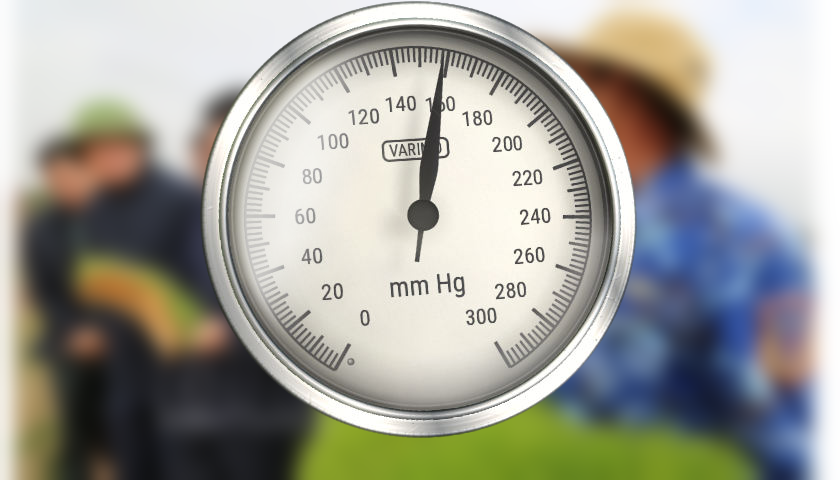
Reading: mmHg 158
